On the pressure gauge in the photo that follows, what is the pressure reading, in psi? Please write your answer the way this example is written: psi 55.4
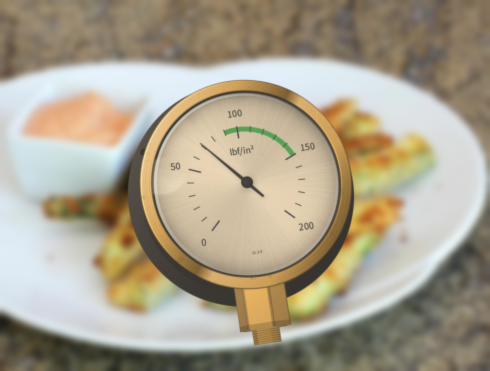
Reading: psi 70
